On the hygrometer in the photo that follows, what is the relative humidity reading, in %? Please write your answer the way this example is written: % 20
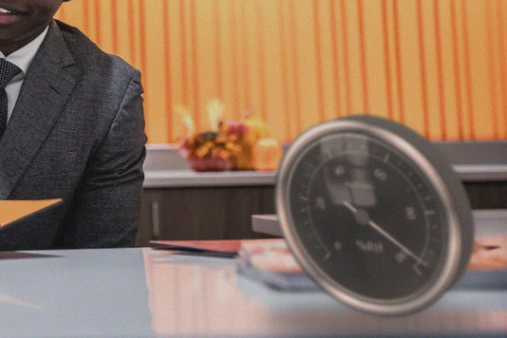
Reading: % 96
